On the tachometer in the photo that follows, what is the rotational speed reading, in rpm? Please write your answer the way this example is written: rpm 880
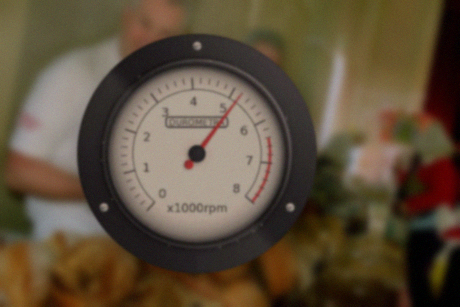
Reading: rpm 5200
